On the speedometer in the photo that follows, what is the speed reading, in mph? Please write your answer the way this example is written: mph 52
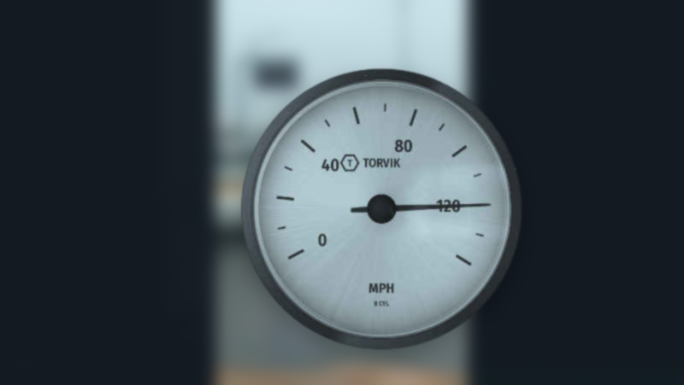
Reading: mph 120
